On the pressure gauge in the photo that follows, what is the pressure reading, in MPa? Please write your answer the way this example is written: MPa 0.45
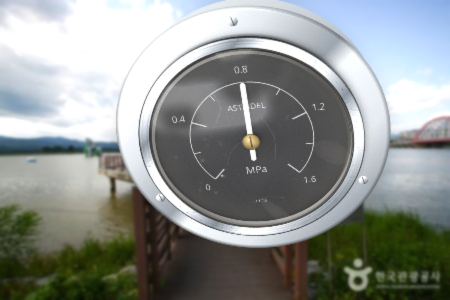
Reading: MPa 0.8
